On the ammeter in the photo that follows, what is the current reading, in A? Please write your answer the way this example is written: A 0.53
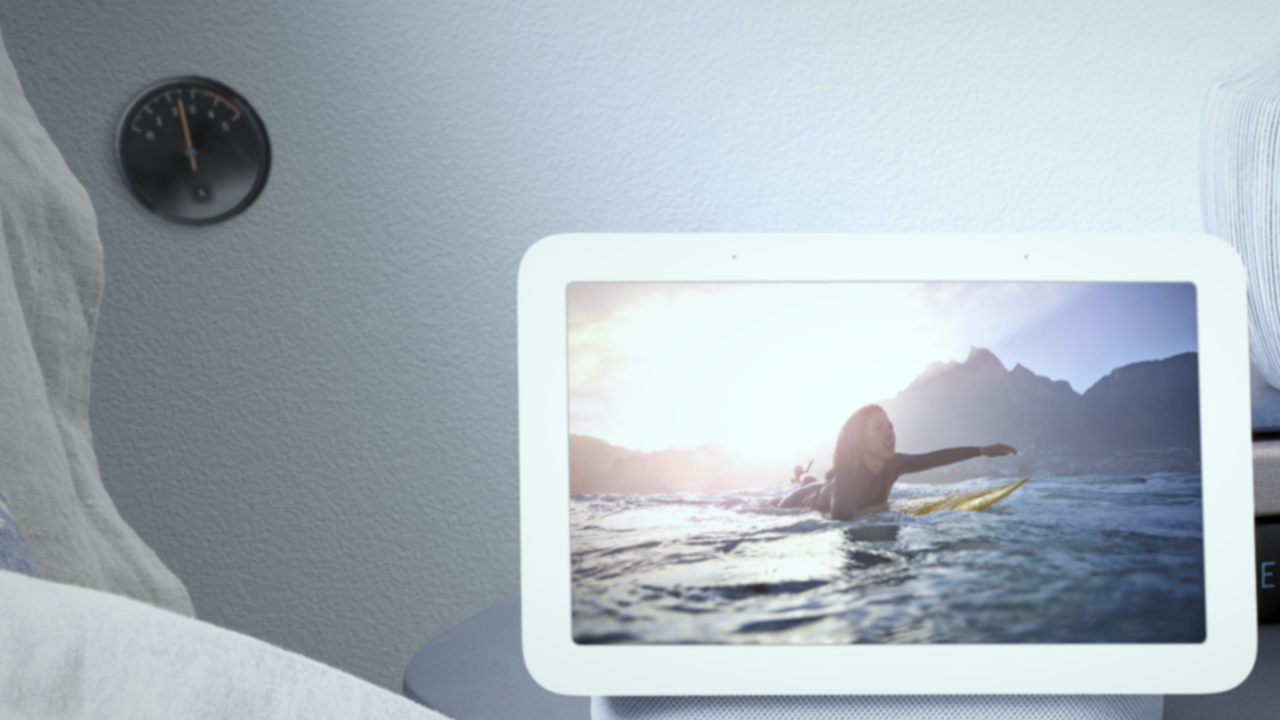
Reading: A 2.5
